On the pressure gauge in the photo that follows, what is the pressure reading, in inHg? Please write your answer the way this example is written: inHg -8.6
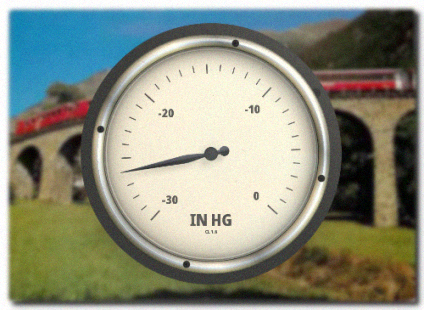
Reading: inHg -26
